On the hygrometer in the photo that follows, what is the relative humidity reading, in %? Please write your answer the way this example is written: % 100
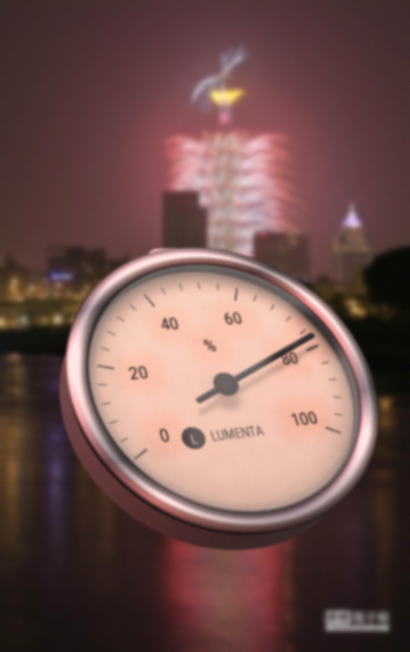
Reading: % 78
